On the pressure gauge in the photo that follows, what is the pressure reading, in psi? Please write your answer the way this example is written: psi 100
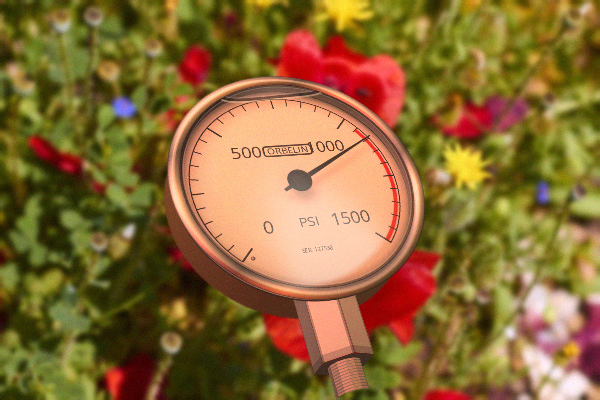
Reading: psi 1100
